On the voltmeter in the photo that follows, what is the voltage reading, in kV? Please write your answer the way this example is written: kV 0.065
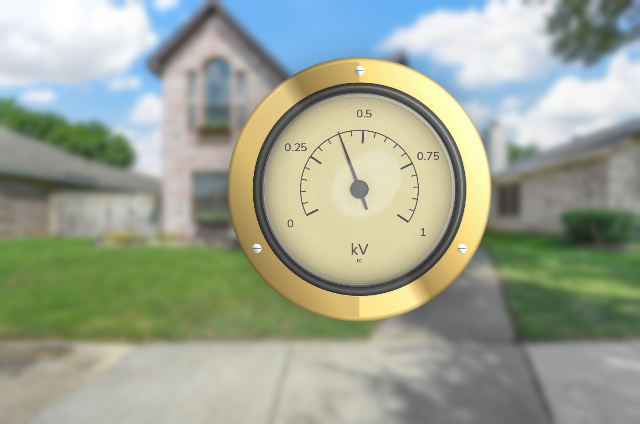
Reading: kV 0.4
